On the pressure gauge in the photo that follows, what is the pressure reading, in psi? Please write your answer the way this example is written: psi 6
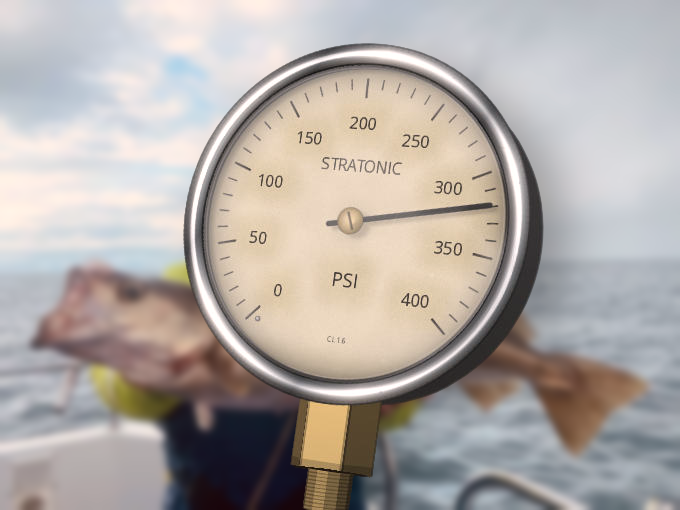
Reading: psi 320
